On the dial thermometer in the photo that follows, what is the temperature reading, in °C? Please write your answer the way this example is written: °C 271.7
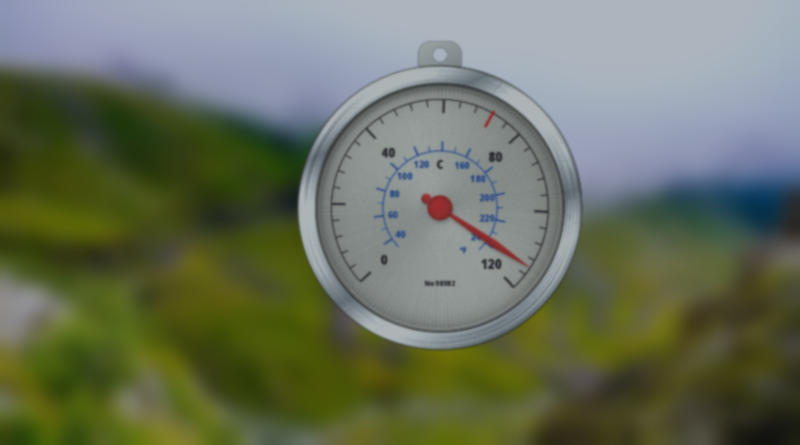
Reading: °C 114
